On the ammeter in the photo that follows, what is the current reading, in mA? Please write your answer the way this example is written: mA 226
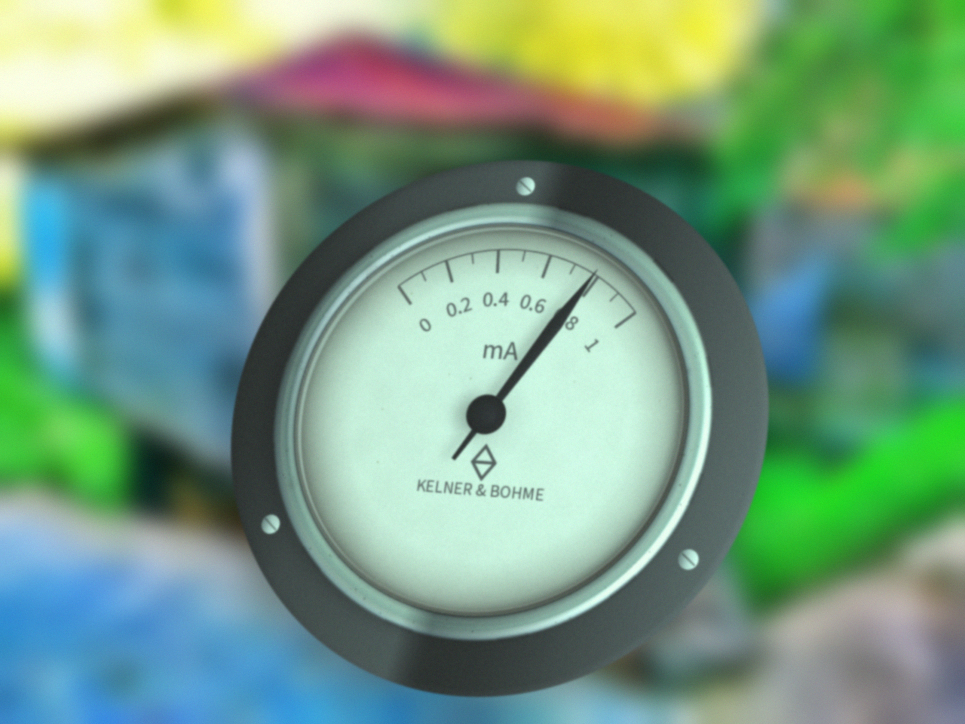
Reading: mA 0.8
